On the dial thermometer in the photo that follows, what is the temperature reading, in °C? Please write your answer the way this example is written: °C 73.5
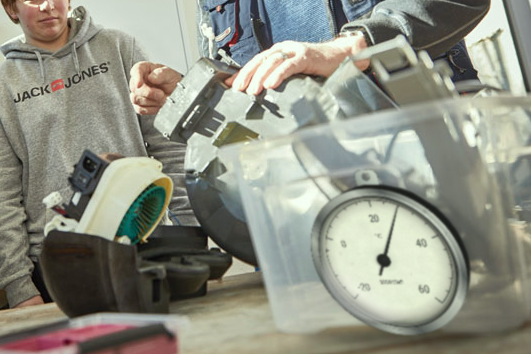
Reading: °C 28
